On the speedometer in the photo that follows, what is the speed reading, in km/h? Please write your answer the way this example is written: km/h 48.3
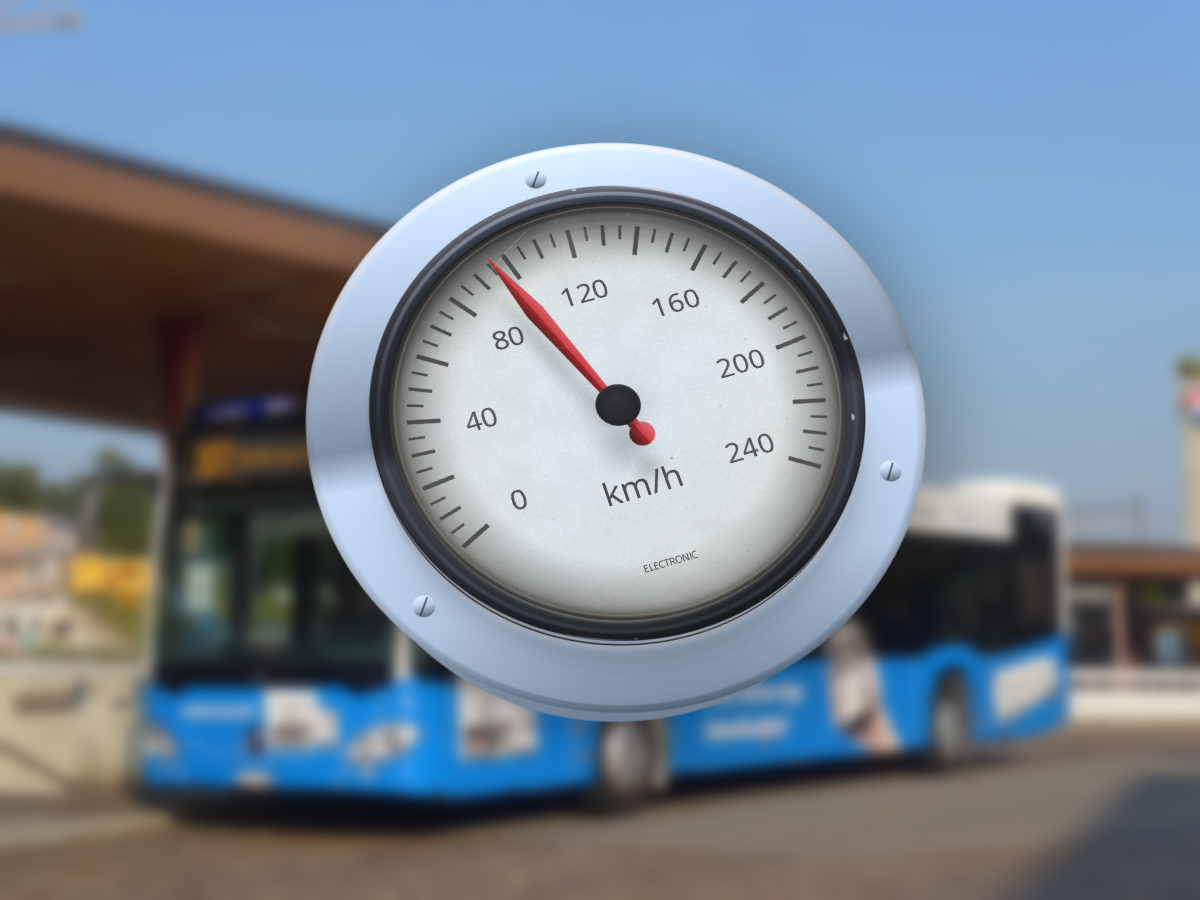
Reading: km/h 95
